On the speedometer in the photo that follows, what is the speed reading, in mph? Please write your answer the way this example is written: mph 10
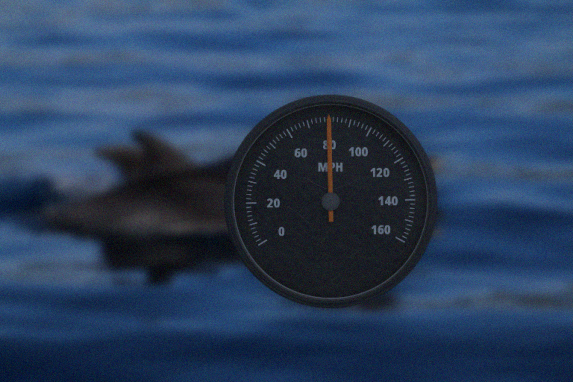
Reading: mph 80
